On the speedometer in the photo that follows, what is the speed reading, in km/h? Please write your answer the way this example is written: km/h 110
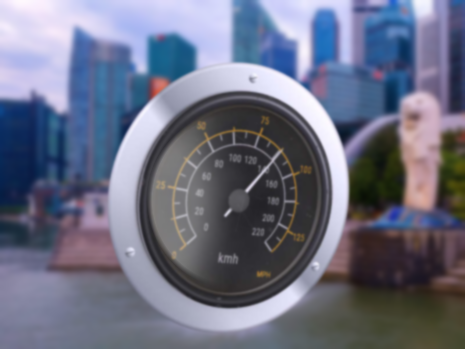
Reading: km/h 140
